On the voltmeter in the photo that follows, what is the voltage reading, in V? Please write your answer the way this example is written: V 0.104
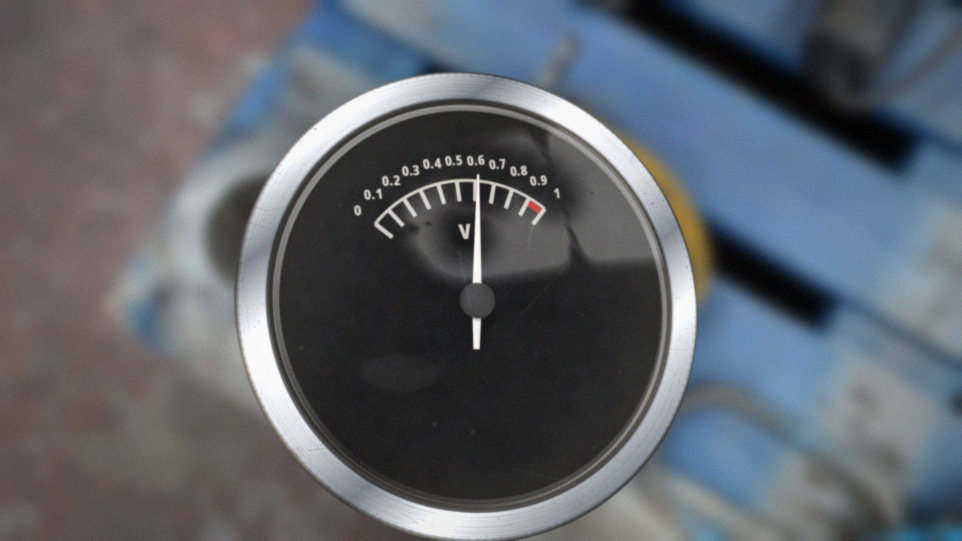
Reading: V 0.6
